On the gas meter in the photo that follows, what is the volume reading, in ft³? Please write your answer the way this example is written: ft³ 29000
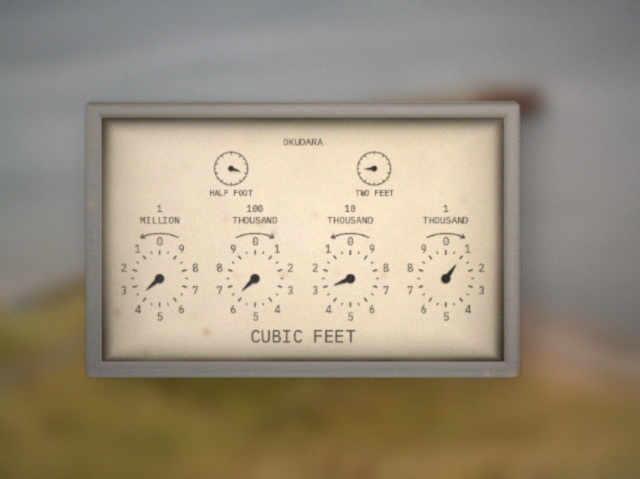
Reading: ft³ 363100
